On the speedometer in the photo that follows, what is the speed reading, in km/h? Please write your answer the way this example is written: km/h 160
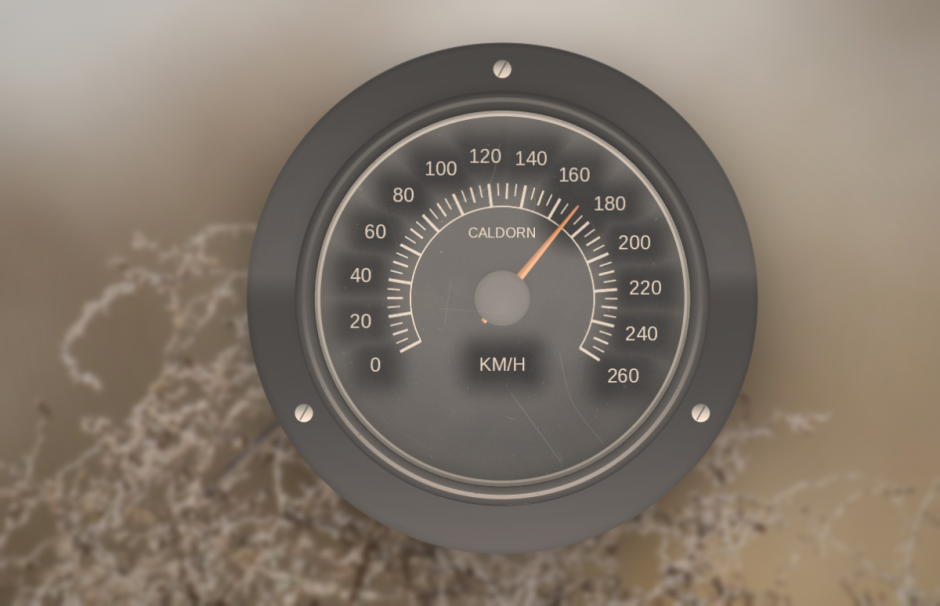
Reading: km/h 170
